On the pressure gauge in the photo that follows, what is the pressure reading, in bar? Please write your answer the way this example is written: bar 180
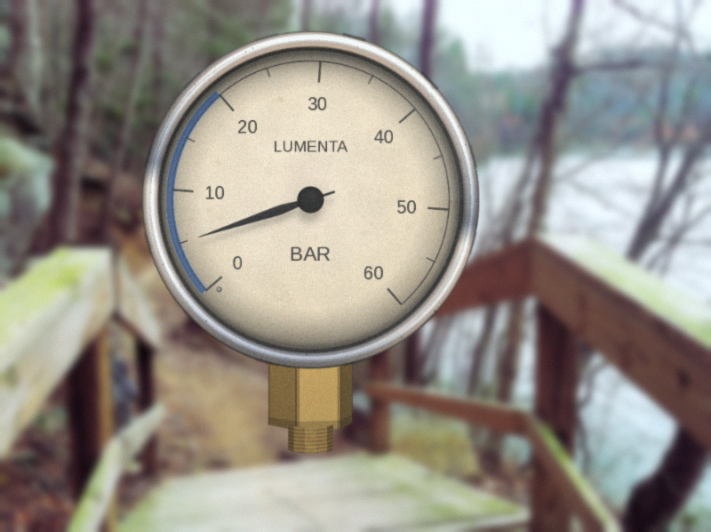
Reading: bar 5
